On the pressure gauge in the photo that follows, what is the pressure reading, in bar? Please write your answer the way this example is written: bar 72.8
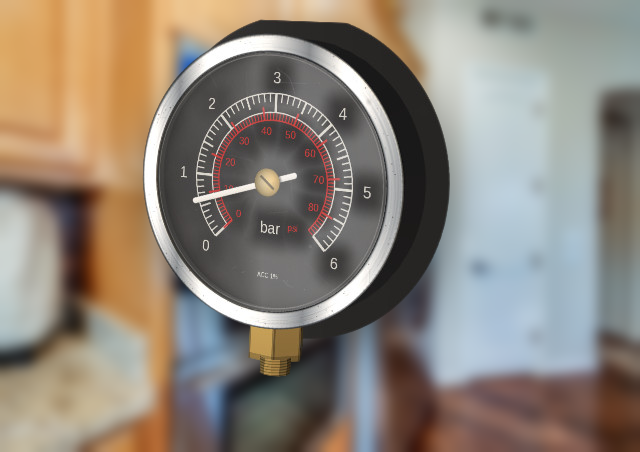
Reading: bar 0.6
